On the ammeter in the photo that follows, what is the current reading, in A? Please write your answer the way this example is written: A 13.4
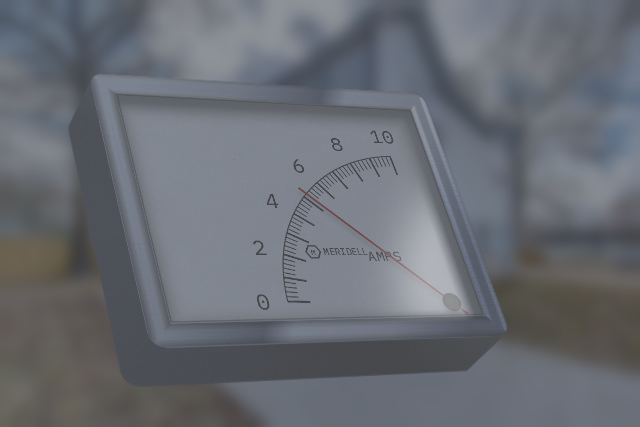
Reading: A 5
